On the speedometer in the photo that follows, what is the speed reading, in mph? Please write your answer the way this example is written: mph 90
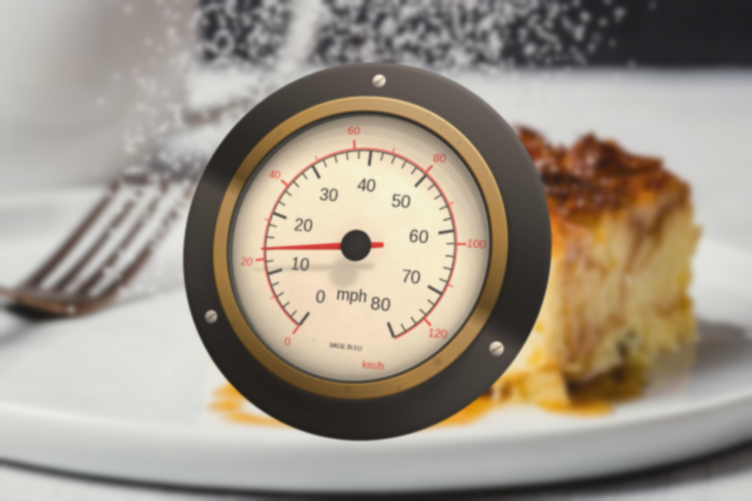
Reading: mph 14
